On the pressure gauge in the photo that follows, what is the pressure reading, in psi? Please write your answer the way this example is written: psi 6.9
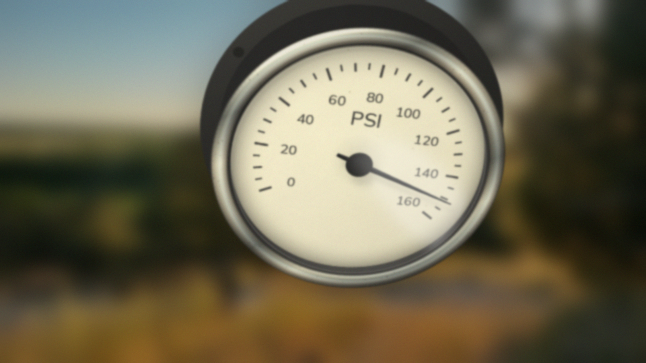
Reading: psi 150
